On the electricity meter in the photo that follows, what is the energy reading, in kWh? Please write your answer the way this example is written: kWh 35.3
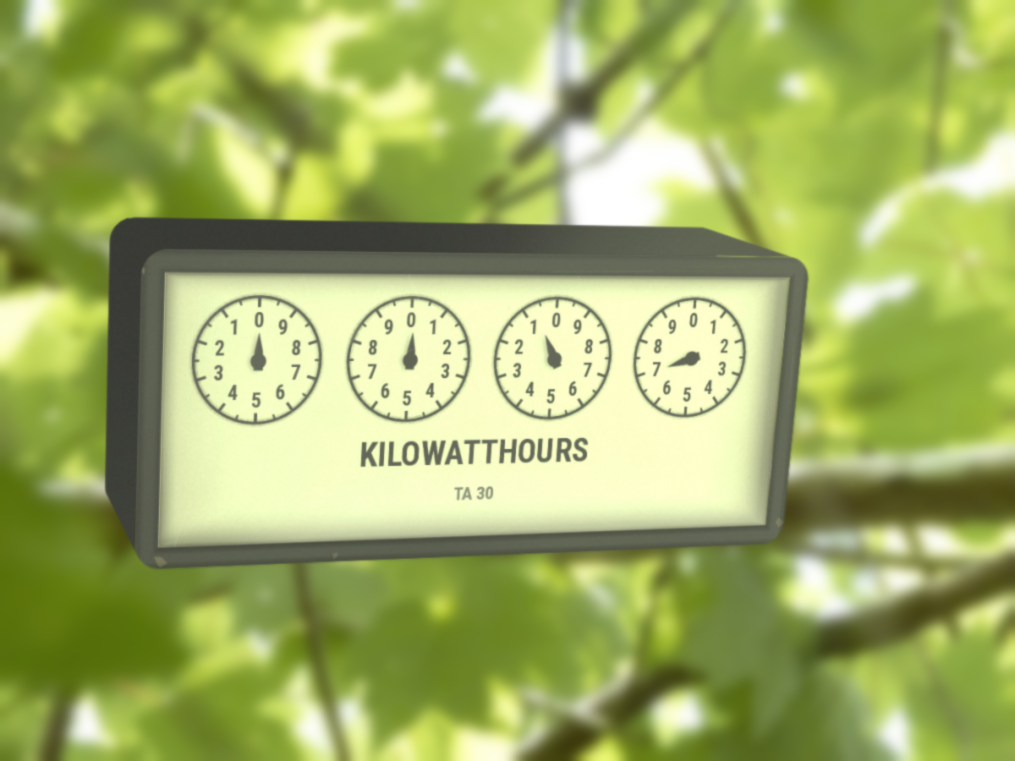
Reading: kWh 7
